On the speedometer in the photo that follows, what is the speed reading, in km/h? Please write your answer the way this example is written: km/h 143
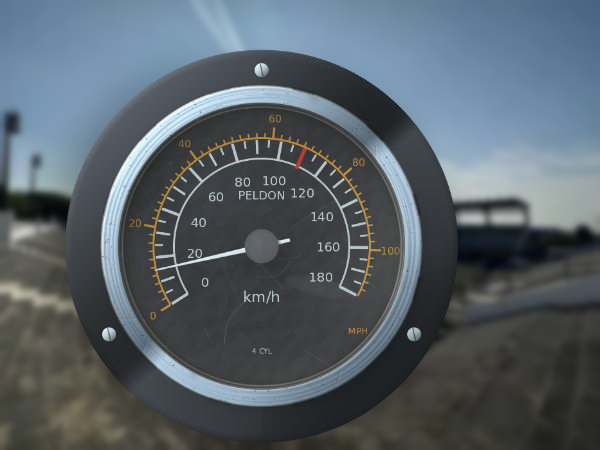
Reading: km/h 15
